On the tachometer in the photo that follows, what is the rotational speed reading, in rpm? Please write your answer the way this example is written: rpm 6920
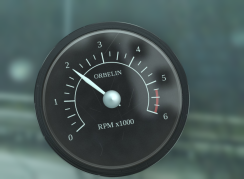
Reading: rpm 2000
